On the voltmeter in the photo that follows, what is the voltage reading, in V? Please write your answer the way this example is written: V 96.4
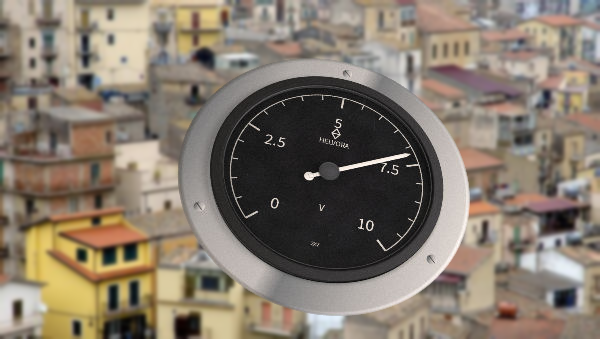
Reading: V 7.25
